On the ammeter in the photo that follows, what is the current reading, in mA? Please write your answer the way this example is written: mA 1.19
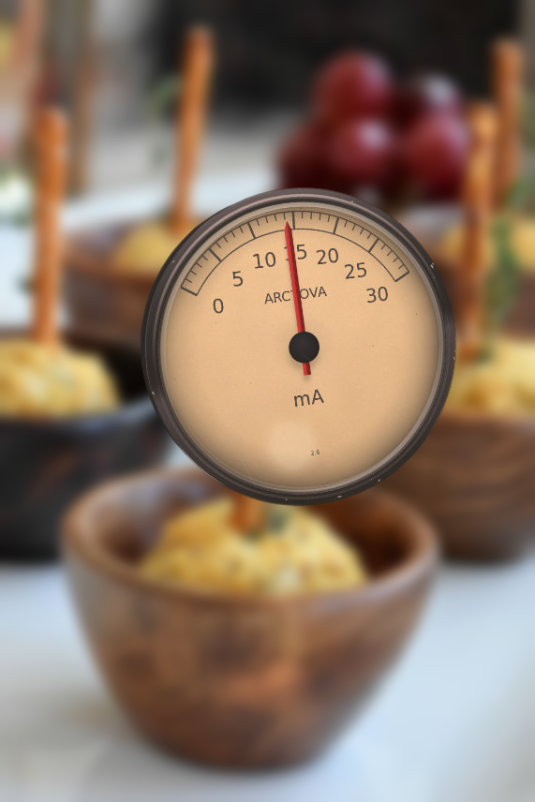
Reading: mA 14
